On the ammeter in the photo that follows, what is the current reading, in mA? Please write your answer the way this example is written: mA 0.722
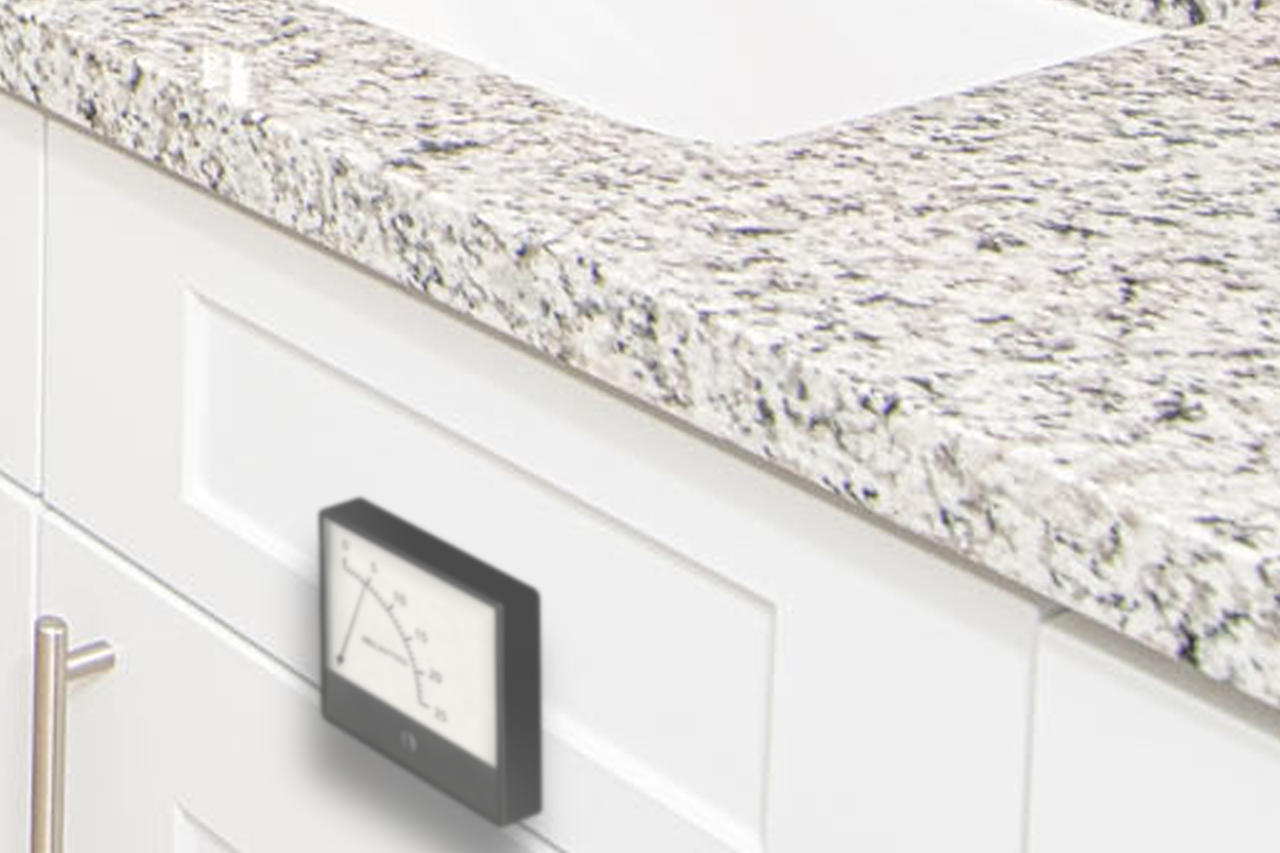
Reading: mA 5
